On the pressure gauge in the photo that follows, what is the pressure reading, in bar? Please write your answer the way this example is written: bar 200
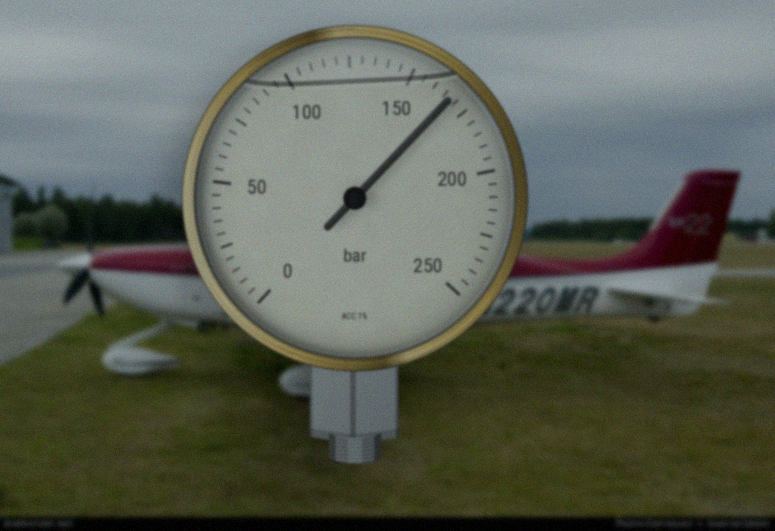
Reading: bar 167.5
